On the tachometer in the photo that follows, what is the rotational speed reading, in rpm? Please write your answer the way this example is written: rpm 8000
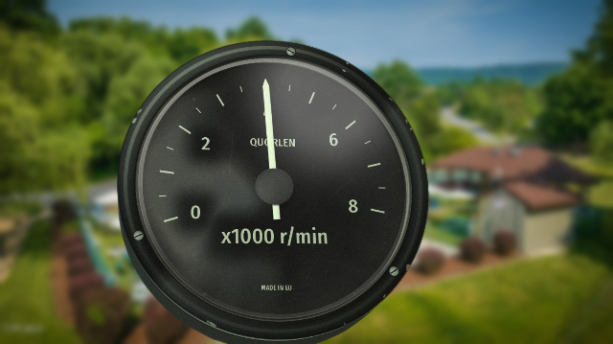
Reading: rpm 4000
